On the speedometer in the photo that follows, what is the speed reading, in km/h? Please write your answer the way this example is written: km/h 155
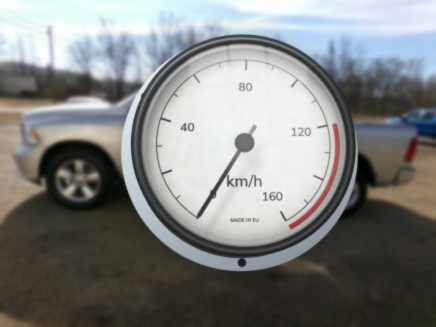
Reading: km/h 0
